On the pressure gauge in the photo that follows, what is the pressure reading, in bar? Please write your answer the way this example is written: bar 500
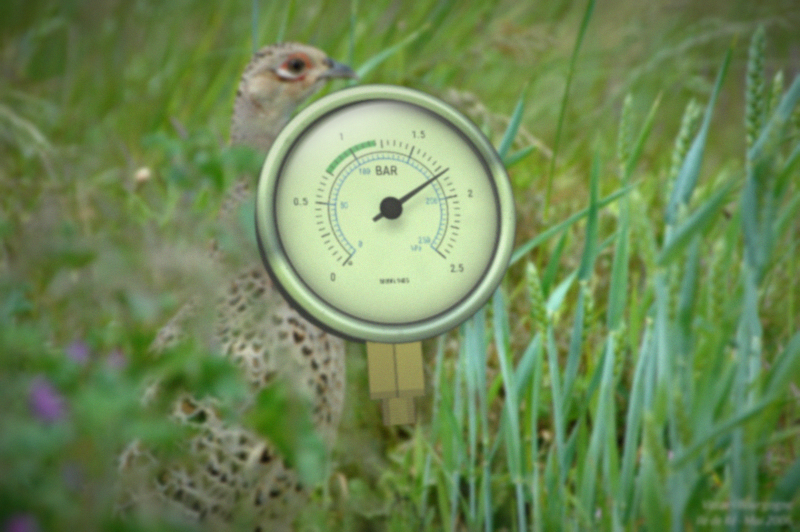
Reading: bar 1.8
